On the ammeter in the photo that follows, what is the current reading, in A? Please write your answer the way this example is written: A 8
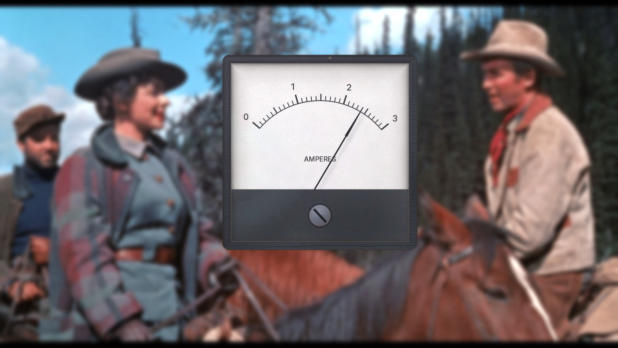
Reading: A 2.4
